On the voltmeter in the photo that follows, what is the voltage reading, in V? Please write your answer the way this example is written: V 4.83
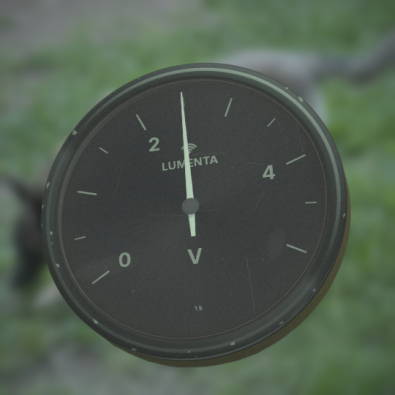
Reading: V 2.5
